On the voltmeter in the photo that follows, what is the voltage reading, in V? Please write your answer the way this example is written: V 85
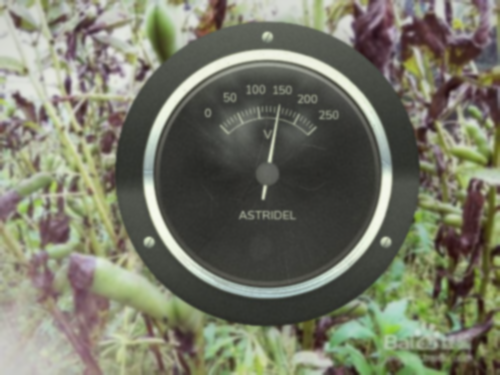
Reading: V 150
